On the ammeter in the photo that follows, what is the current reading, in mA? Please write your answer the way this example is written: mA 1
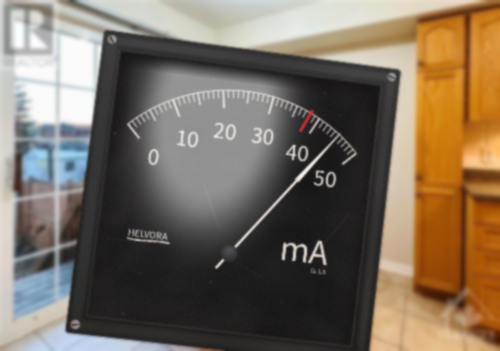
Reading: mA 45
